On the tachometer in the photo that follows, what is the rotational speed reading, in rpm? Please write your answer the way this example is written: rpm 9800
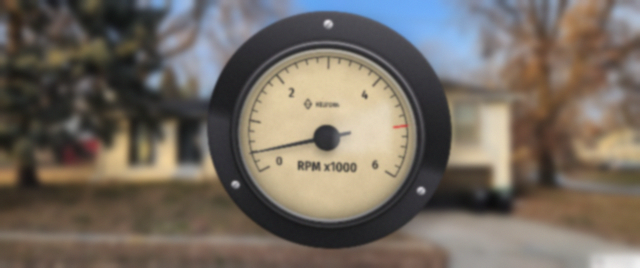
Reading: rpm 400
